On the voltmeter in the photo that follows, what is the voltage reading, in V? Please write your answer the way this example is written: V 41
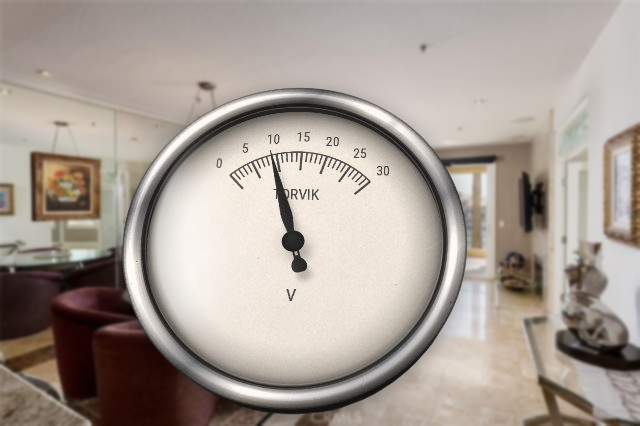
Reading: V 9
